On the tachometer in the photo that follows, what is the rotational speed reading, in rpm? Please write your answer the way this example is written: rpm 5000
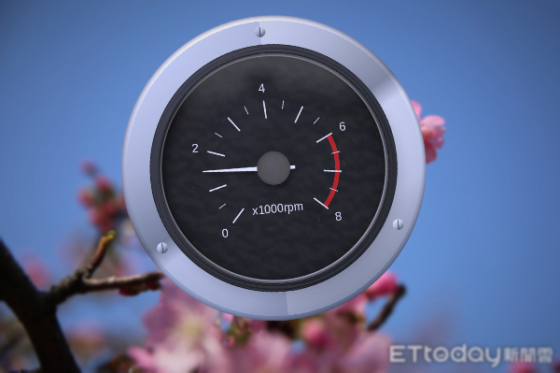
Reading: rpm 1500
